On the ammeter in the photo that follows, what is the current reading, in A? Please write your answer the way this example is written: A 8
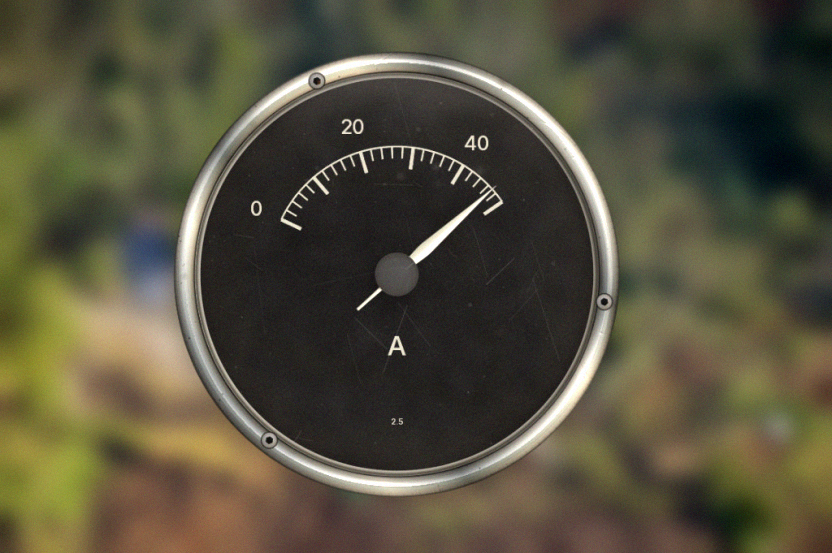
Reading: A 47
